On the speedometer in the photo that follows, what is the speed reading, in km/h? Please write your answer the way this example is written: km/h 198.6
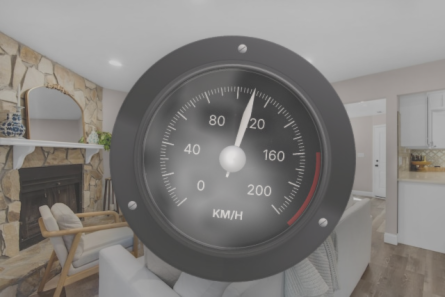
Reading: km/h 110
